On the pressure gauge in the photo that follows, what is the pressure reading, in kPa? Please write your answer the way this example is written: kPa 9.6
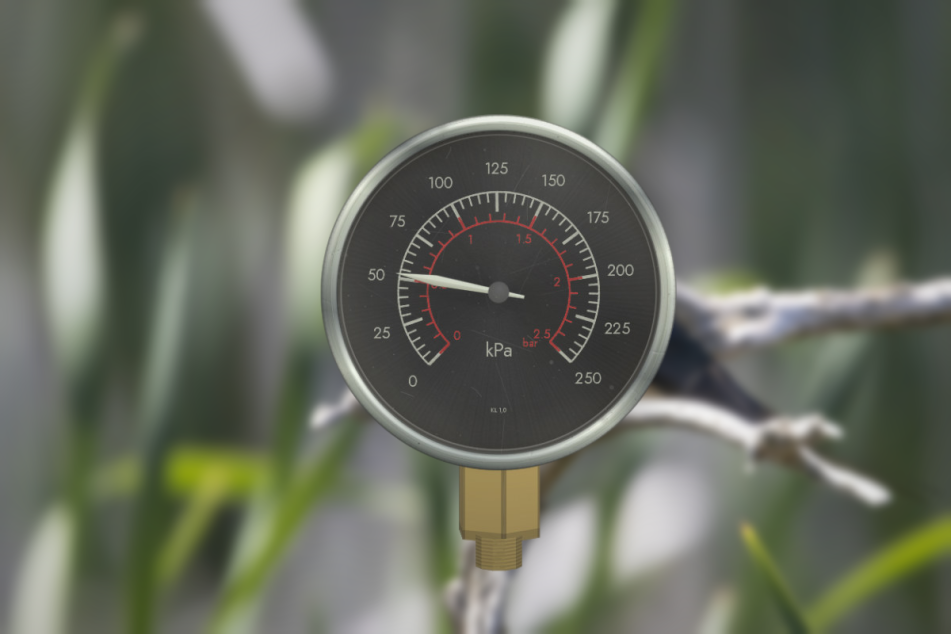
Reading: kPa 52.5
